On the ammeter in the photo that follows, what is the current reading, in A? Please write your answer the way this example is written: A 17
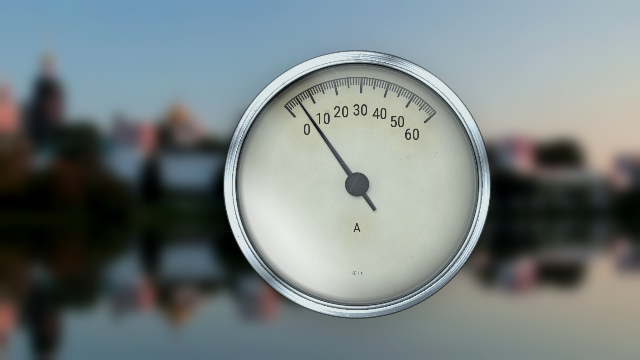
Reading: A 5
